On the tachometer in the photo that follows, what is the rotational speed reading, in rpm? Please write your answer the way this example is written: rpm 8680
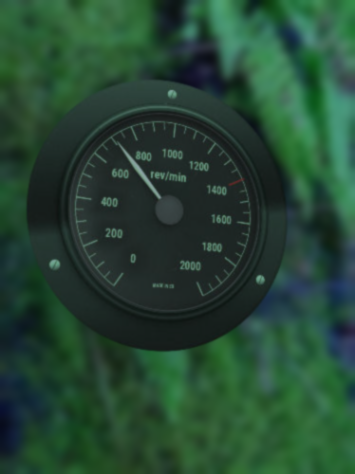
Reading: rpm 700
